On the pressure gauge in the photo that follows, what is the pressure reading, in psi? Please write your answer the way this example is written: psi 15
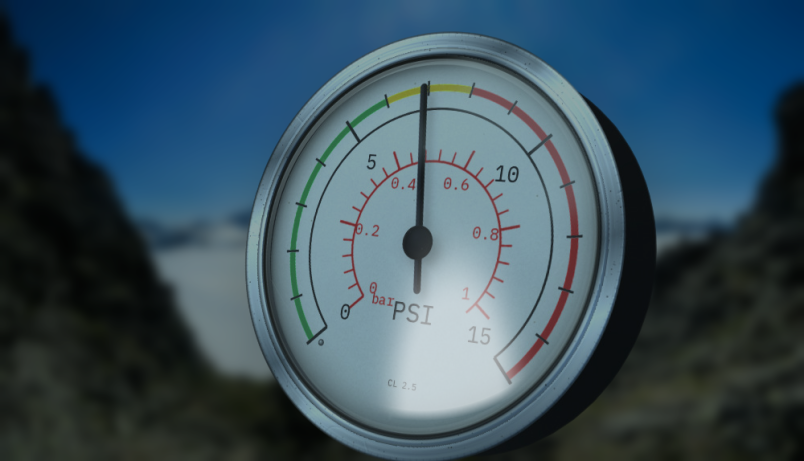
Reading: psi 7
